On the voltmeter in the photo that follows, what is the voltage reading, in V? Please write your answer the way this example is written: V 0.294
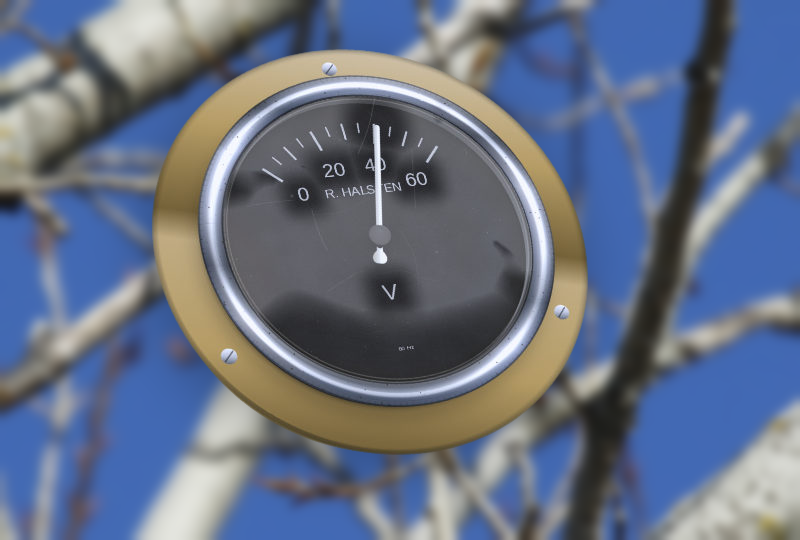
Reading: V 40
